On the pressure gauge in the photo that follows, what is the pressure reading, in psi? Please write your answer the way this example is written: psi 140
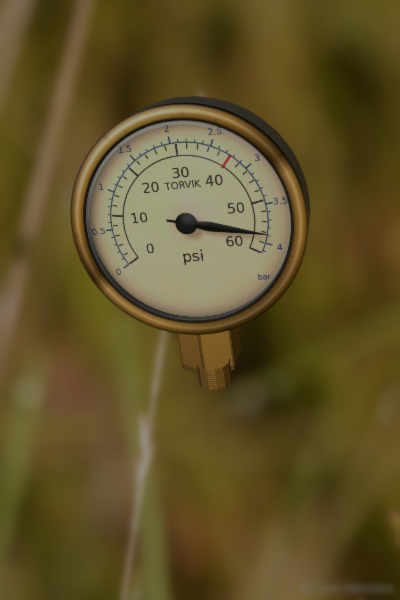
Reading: psi 56
